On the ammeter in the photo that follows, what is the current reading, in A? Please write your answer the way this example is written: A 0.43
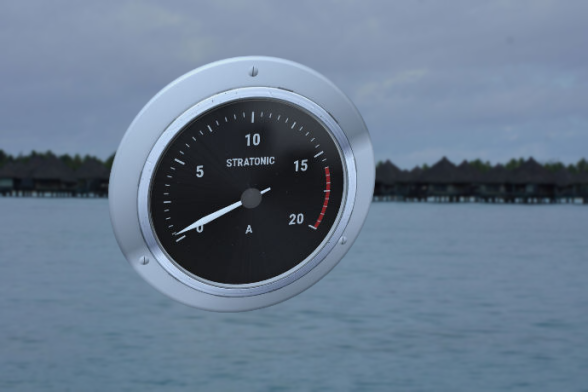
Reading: A 0.5
